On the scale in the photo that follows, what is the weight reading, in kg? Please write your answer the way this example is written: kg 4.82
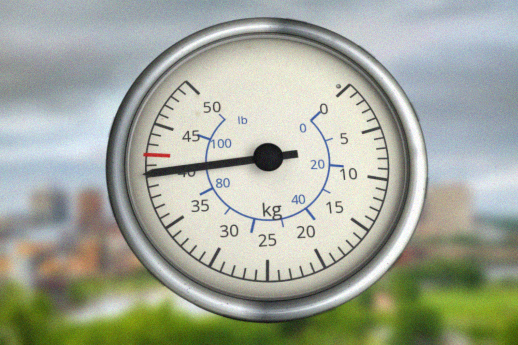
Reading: kg 40
